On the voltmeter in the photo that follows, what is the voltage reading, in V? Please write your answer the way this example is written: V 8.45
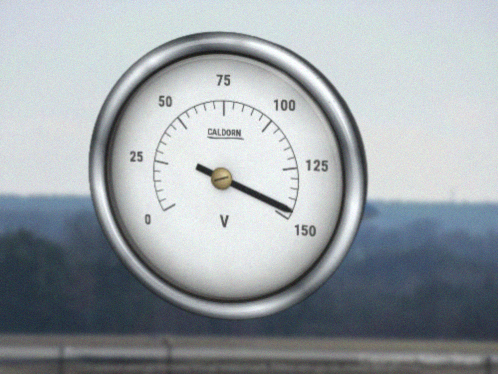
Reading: V 145
